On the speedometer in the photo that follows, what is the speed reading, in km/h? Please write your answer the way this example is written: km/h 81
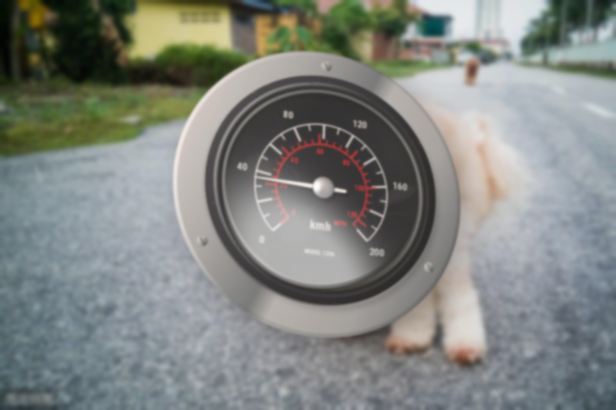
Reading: km/h 35
